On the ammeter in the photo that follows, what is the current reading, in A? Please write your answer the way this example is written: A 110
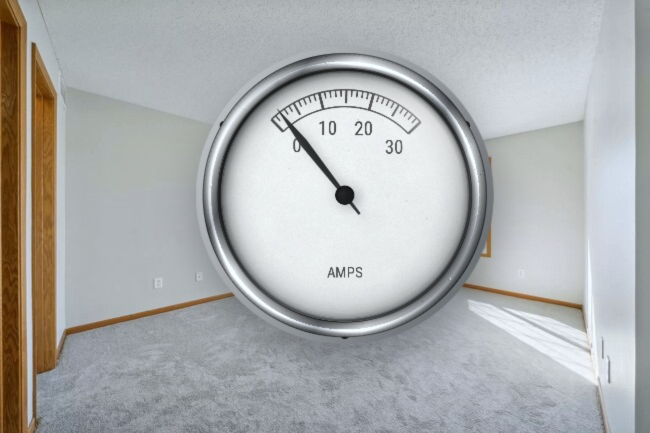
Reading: A 2
